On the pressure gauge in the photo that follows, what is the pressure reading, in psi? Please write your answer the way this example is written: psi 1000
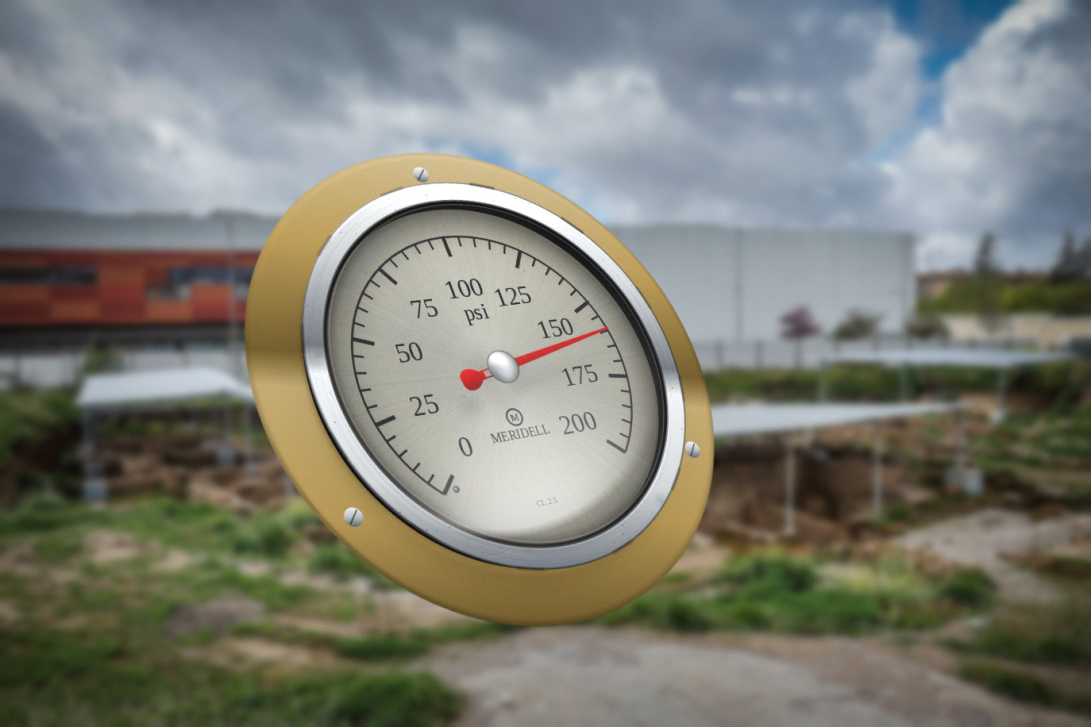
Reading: psi 160
